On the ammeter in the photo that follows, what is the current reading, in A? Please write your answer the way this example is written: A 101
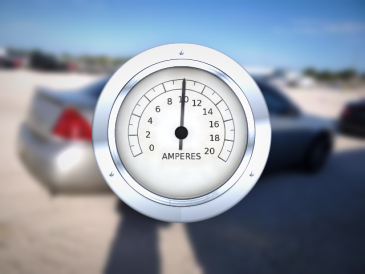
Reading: A 10
